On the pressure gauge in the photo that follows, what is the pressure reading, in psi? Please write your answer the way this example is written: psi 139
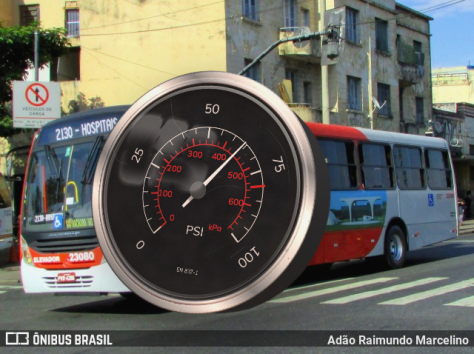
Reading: psi 65
